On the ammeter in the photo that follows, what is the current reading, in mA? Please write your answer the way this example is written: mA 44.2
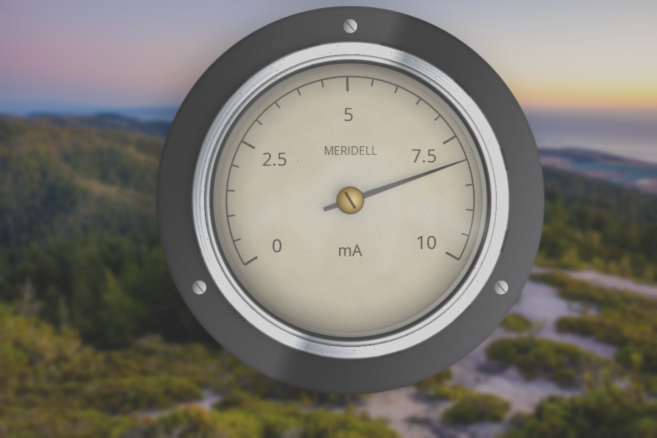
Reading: mA 8
